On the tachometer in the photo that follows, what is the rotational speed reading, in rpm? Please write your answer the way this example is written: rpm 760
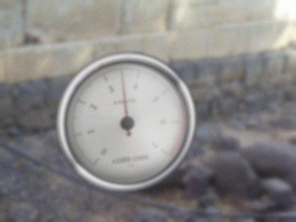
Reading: rpm 3500
